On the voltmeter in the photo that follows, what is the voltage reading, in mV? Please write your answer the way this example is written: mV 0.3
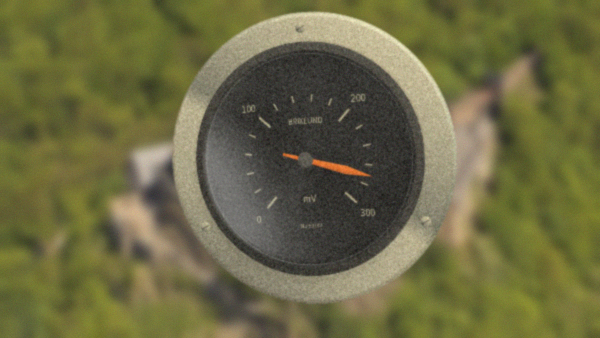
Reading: mV 270
